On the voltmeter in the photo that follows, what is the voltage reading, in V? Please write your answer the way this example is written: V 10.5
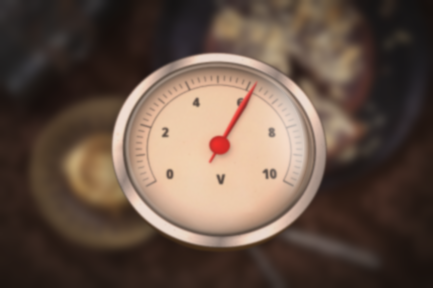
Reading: V 6.2
